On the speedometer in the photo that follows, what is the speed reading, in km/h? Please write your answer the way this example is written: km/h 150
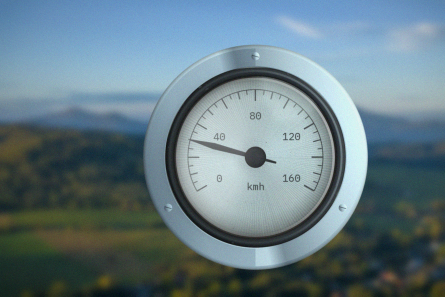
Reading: km/h 30
